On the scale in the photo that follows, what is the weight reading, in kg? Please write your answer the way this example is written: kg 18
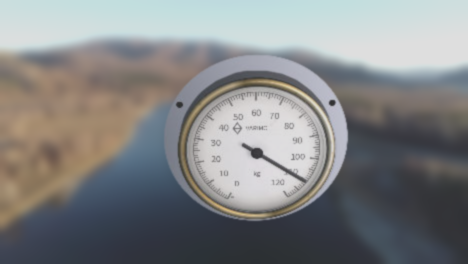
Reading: kg 110
